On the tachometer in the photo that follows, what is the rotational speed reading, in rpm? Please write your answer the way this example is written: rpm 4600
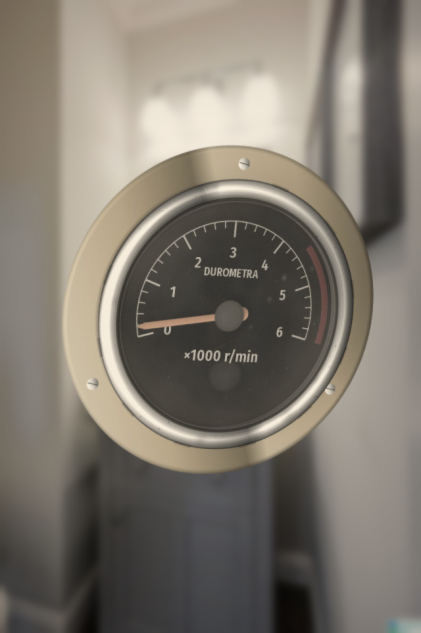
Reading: rpm 200
